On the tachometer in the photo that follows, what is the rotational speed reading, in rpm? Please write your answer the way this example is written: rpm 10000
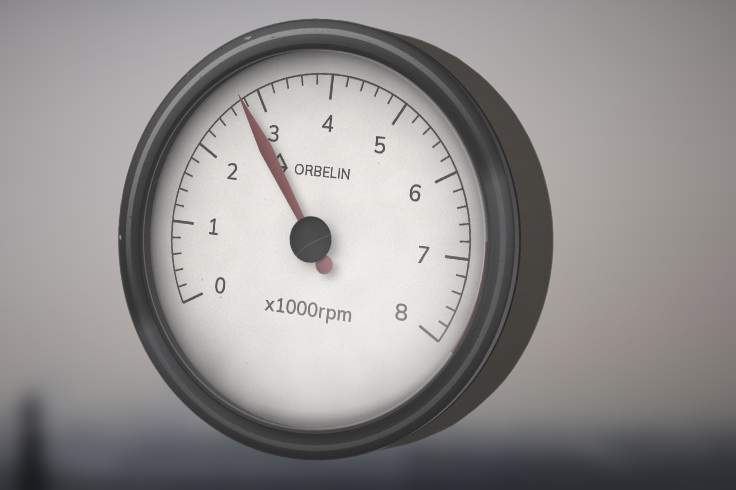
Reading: rpm 2800
